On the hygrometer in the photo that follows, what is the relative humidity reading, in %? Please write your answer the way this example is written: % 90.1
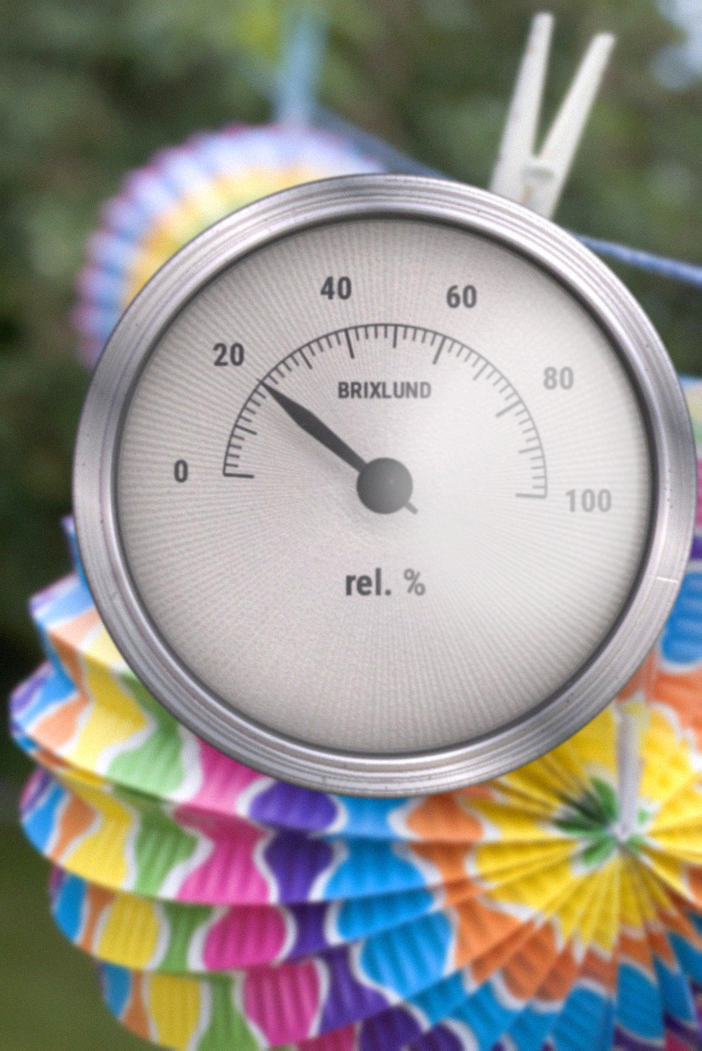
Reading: % 20
